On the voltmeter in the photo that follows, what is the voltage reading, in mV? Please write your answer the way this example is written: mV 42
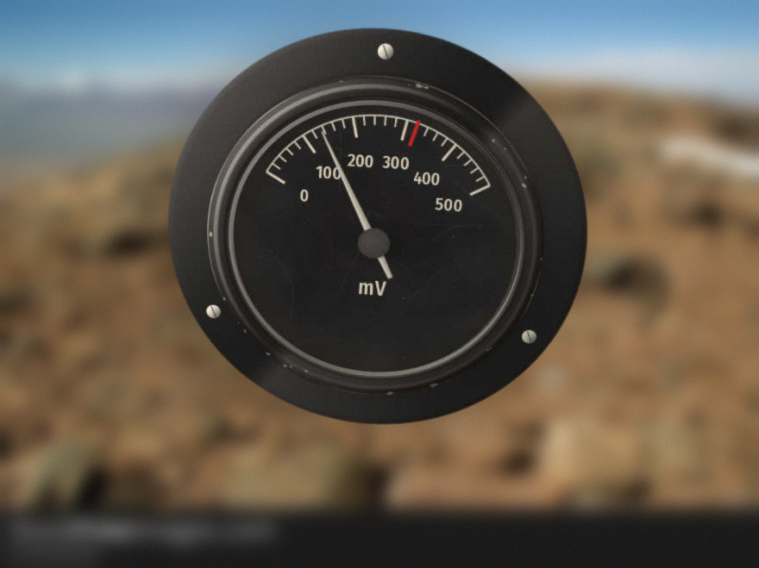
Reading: mV 140
